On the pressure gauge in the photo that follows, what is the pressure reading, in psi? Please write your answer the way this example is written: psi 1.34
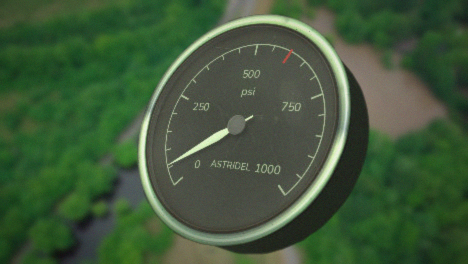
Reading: psi 50
